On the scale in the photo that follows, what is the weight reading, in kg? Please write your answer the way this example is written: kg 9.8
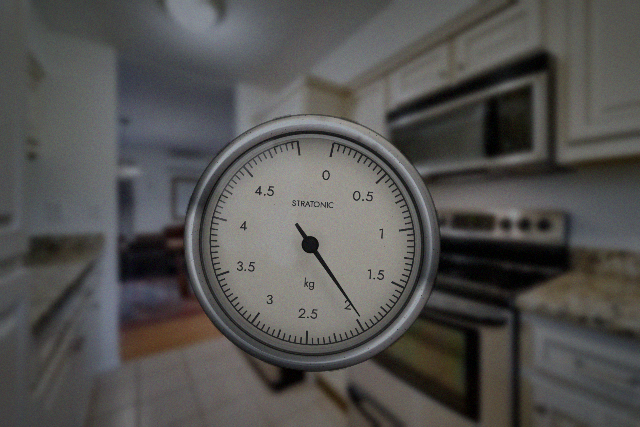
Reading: kg 1.95
